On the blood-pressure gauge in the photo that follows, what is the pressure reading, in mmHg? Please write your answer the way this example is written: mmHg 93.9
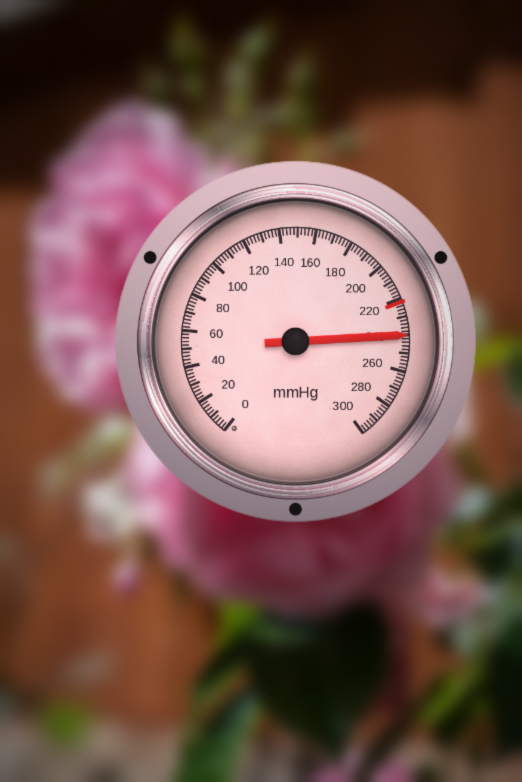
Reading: mmHg 240
